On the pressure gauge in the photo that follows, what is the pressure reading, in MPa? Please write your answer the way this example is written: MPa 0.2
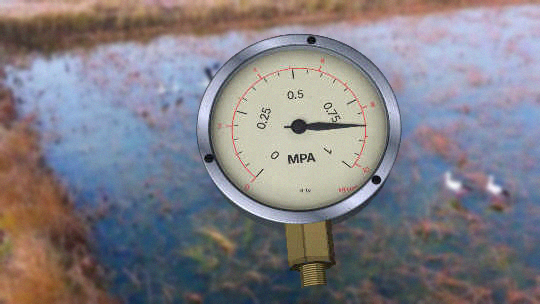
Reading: MPa 0.85
